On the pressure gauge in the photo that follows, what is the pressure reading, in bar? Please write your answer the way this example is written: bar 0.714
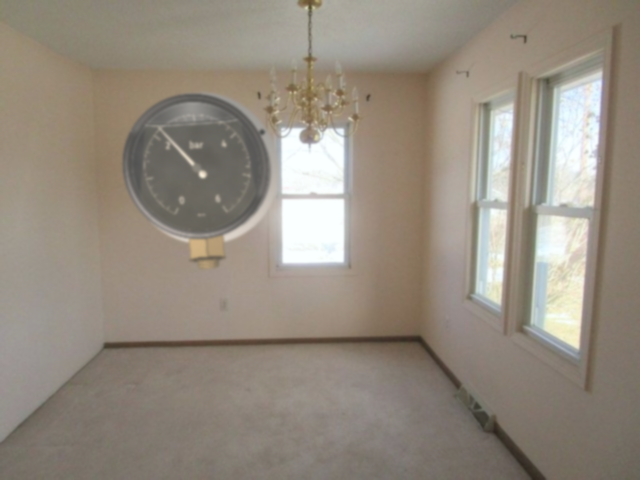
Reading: bar 2.2
